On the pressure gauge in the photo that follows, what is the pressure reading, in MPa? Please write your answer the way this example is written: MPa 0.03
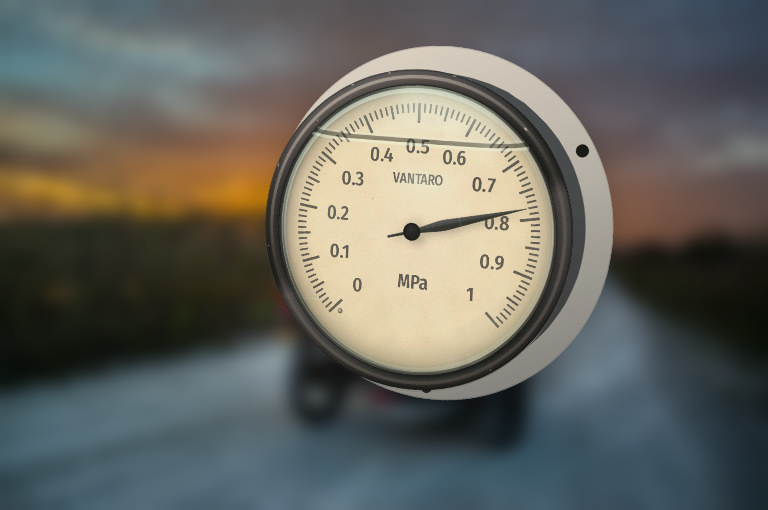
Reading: MPa 0.78
